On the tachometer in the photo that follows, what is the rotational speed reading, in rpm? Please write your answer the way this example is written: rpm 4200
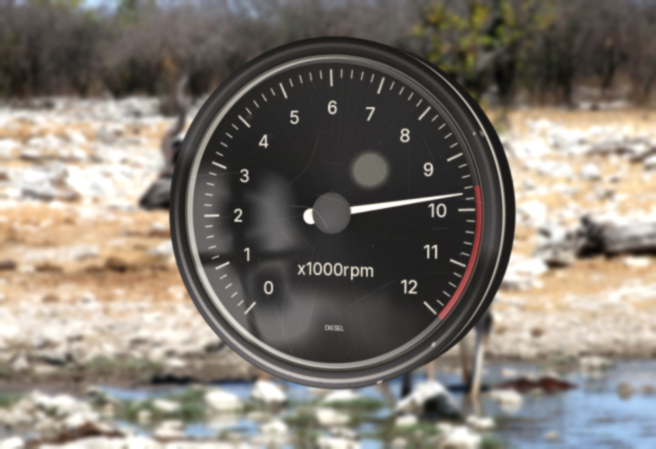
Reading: rpm 9700
